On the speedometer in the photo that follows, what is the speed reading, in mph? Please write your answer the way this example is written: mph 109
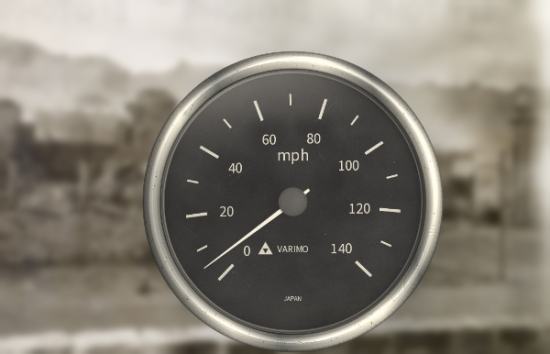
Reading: mph 5
